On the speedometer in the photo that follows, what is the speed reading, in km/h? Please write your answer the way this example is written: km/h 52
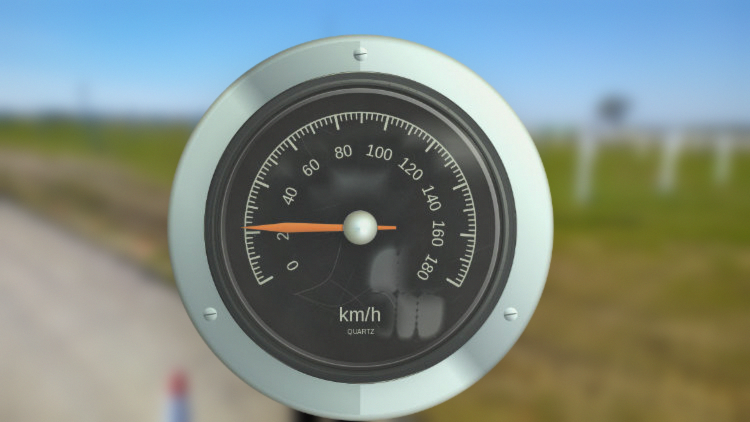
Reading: km/h 22
